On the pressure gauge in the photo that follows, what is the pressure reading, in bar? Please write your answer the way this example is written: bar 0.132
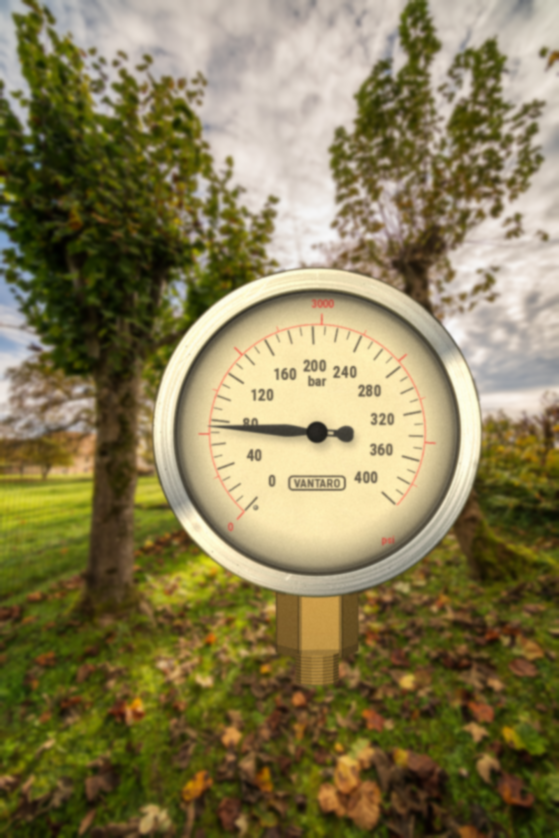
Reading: bar 75
